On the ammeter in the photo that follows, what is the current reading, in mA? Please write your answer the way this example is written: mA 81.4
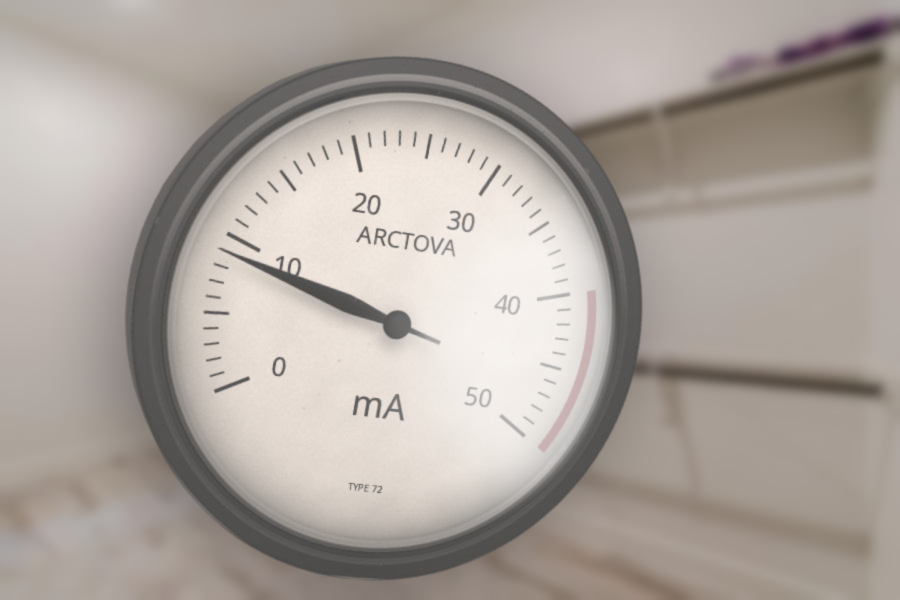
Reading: mA 9
